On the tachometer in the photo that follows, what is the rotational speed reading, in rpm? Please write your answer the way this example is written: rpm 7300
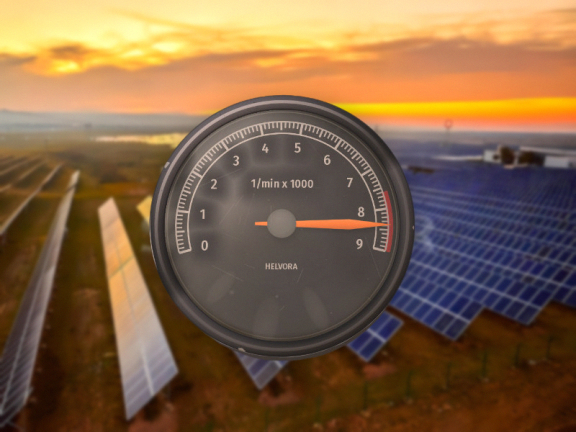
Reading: rpm 8400
